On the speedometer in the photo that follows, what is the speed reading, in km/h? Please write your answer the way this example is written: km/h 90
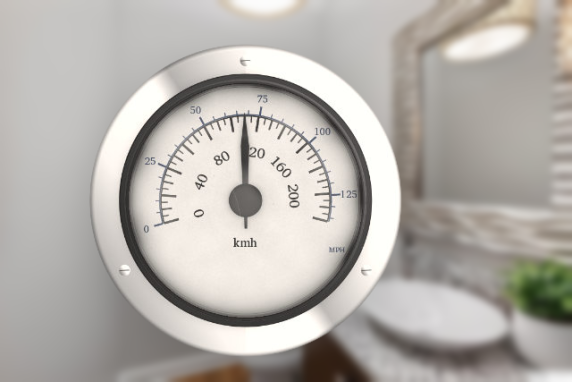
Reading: km/h 110
